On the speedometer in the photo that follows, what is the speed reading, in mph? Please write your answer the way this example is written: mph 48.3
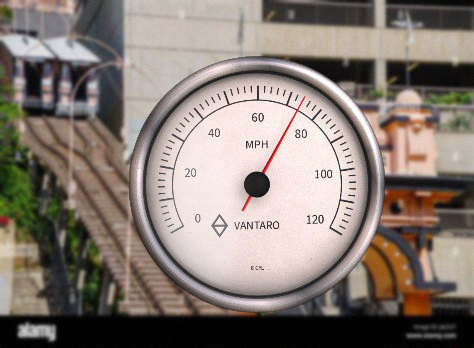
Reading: mph 74
